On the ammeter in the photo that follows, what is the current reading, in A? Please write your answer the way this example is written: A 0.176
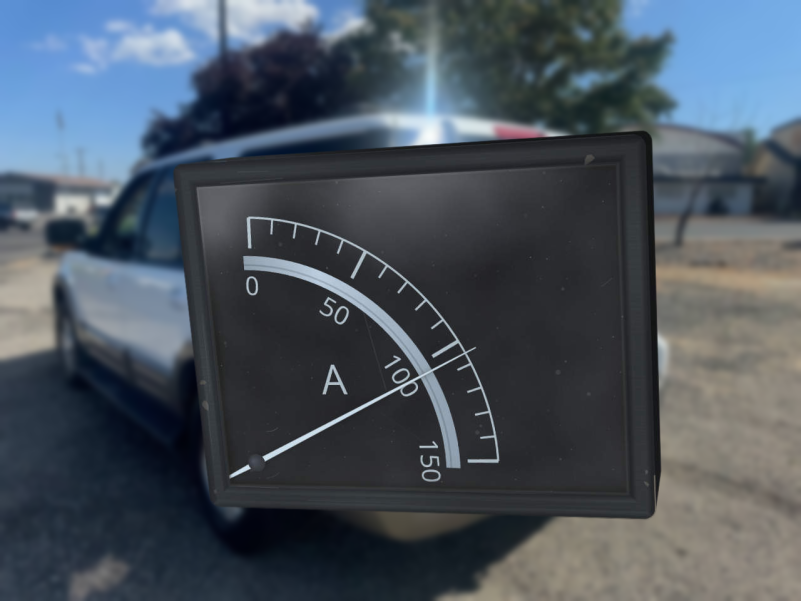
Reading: A 105
